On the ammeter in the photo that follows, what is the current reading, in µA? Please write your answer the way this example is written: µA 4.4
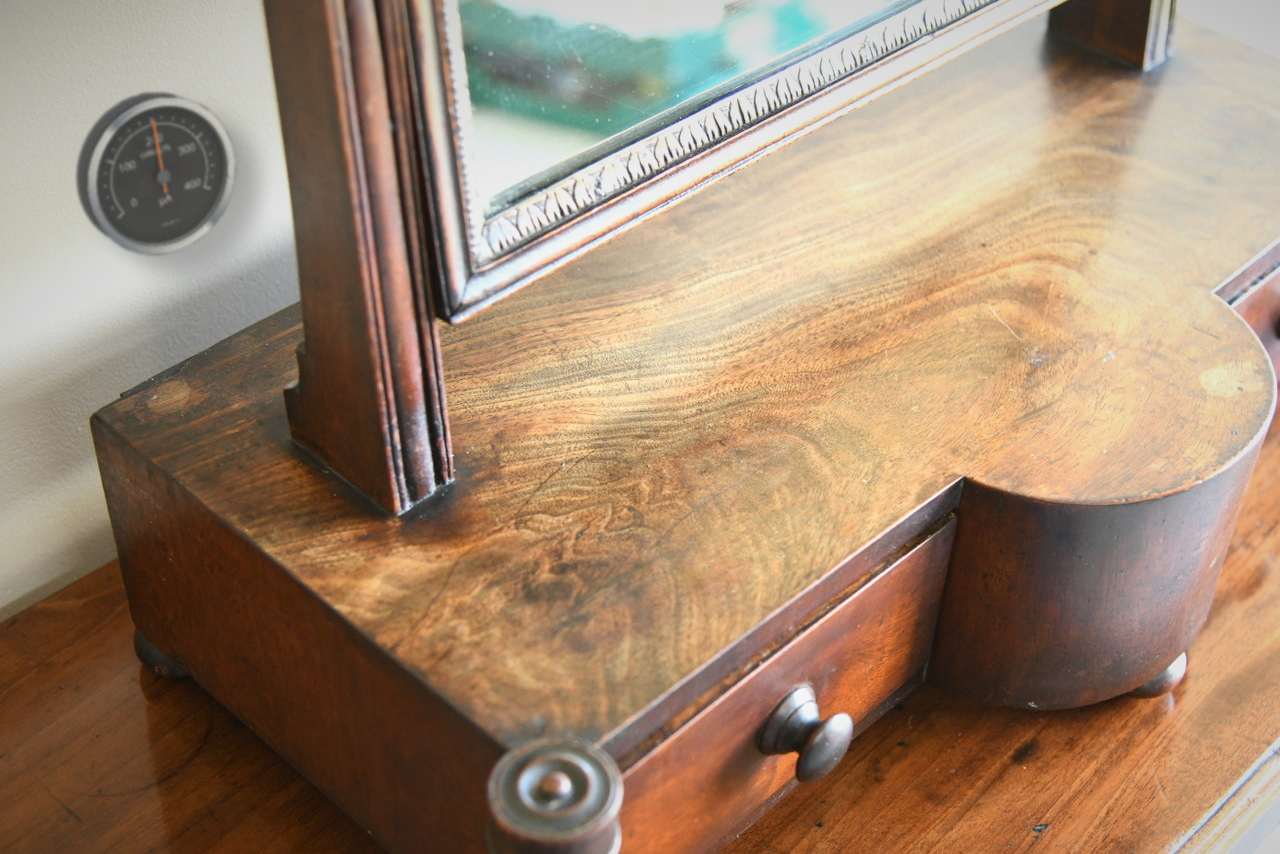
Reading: µA 200
